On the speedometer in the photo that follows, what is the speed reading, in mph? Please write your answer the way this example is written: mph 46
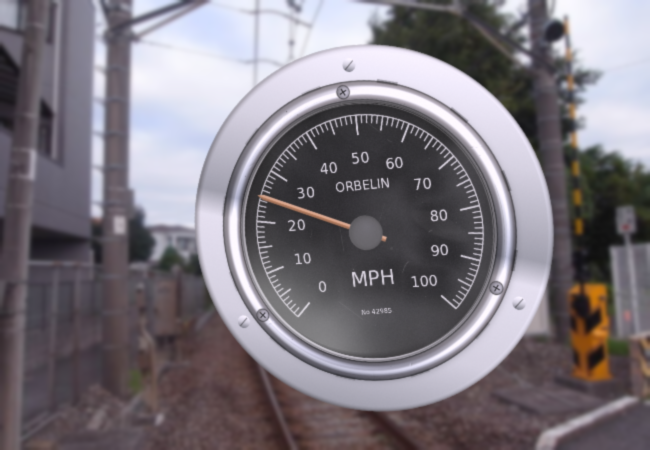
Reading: mph 25
